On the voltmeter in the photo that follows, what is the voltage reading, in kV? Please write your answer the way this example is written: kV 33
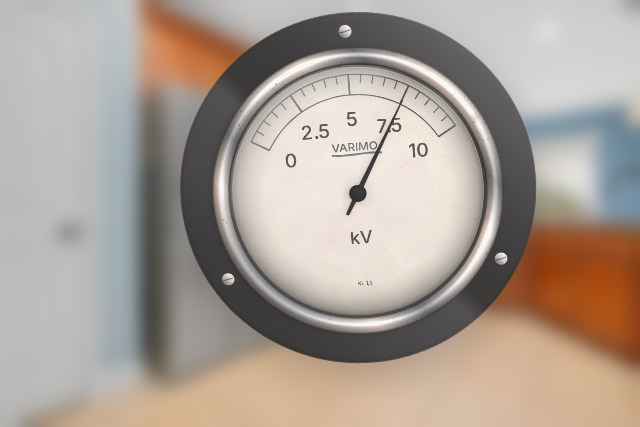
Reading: kV 7.5
